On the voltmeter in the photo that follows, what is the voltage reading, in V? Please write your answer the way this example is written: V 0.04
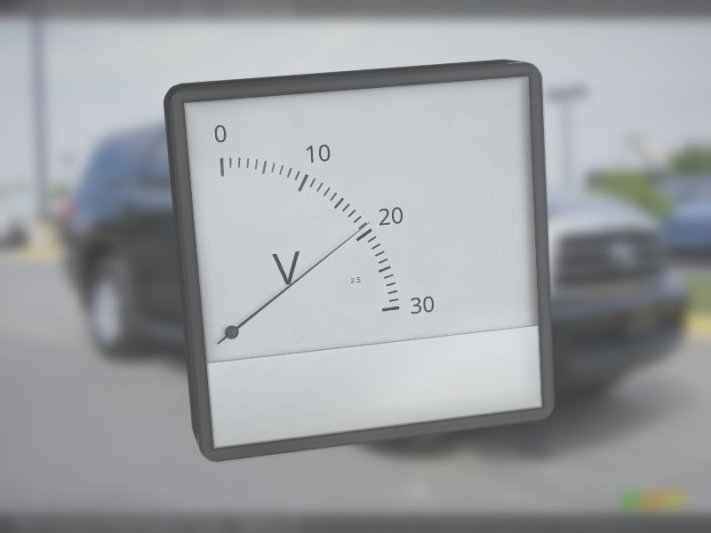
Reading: V 19
